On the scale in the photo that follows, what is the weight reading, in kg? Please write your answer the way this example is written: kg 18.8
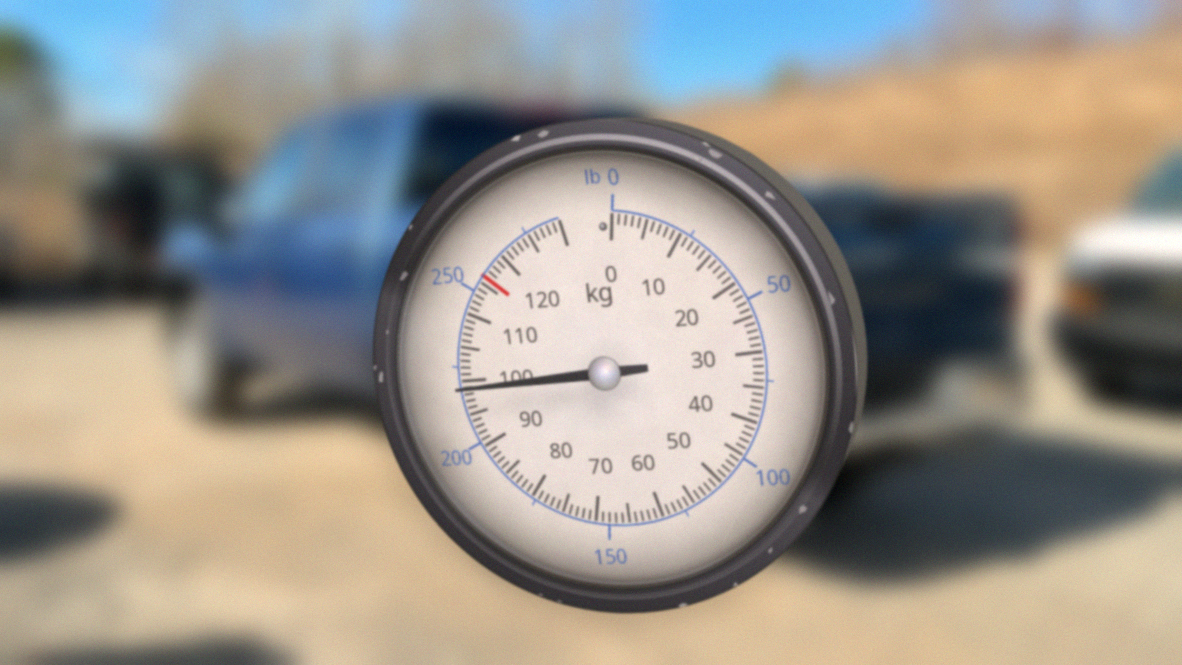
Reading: kg 99
